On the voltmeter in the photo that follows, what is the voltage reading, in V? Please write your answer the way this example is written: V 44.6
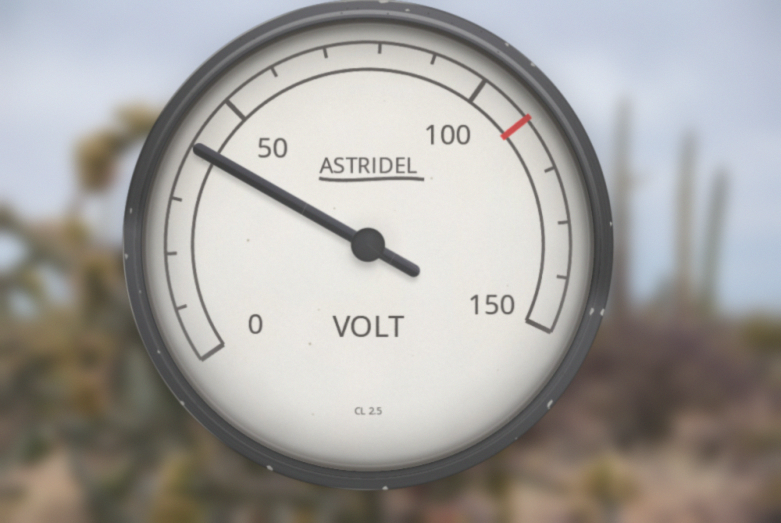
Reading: V 40
